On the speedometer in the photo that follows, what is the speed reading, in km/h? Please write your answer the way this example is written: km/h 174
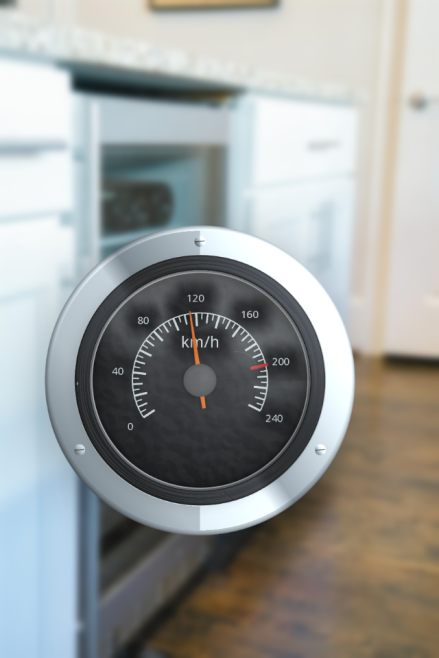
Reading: km/h 115
